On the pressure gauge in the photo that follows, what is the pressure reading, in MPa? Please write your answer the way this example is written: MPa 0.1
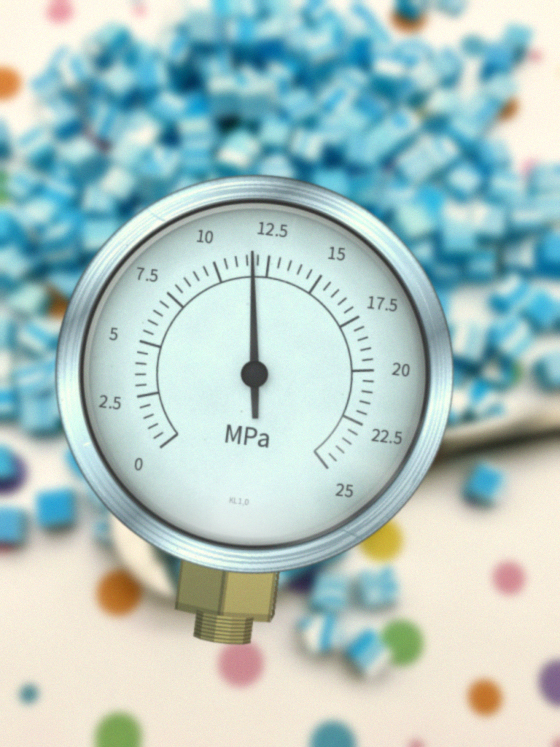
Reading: MPa 11.75
